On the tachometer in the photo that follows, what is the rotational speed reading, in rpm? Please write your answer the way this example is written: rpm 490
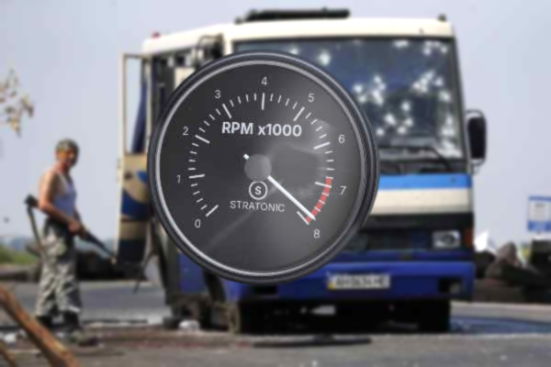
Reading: rpm 7800
